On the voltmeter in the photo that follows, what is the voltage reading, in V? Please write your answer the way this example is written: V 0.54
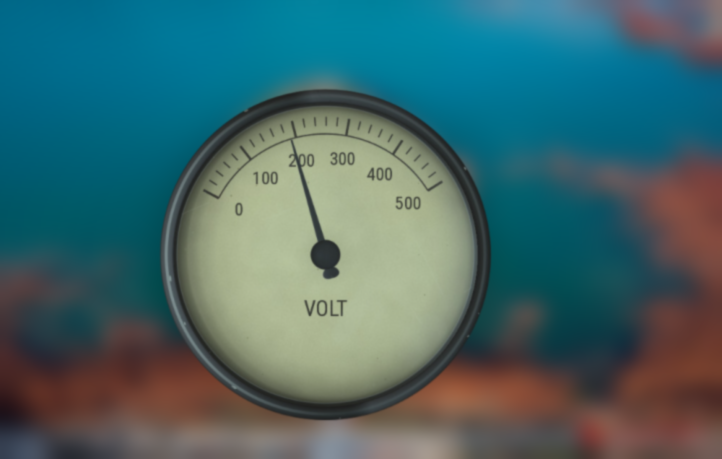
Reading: V 190
